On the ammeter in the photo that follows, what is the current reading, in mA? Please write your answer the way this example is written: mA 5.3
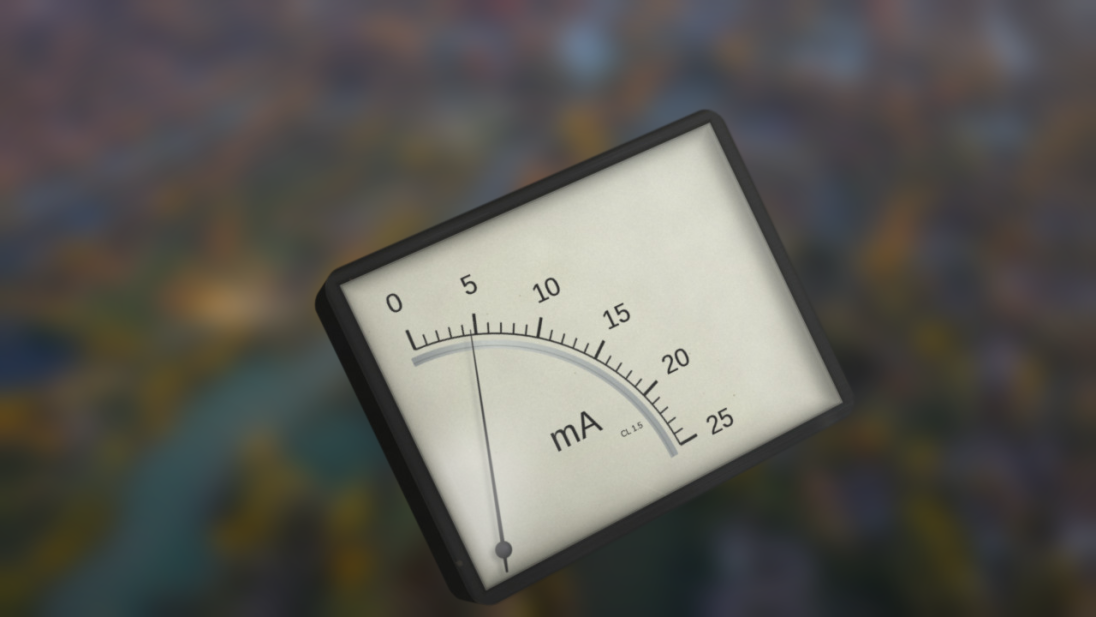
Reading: mA 4.5
